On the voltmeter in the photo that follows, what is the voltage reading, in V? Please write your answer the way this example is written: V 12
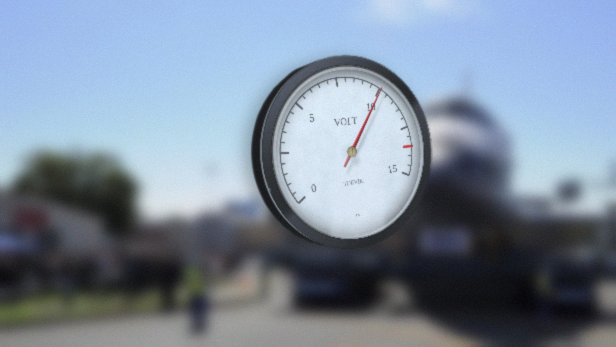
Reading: V 10
